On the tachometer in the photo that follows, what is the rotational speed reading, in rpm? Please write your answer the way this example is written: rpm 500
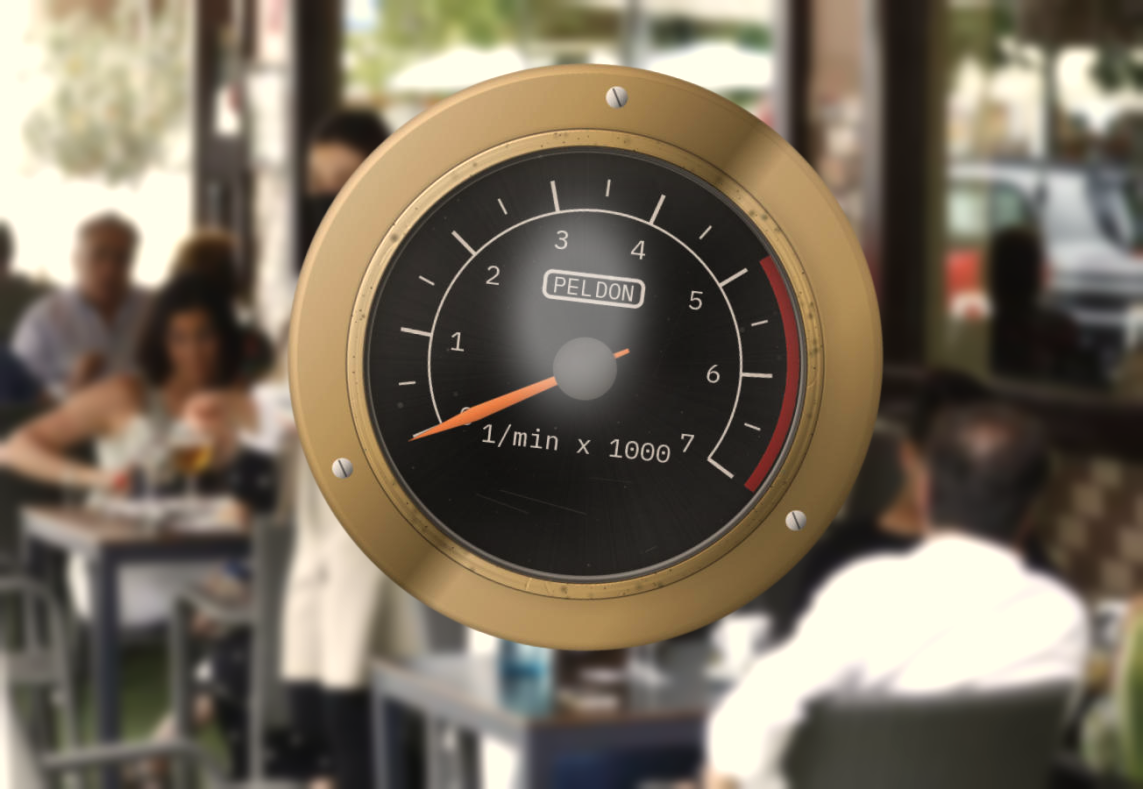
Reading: rpm 0
